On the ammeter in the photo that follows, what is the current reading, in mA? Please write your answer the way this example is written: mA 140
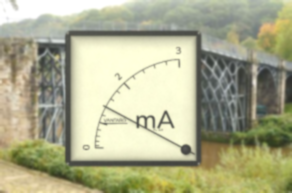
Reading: mA 1.4
